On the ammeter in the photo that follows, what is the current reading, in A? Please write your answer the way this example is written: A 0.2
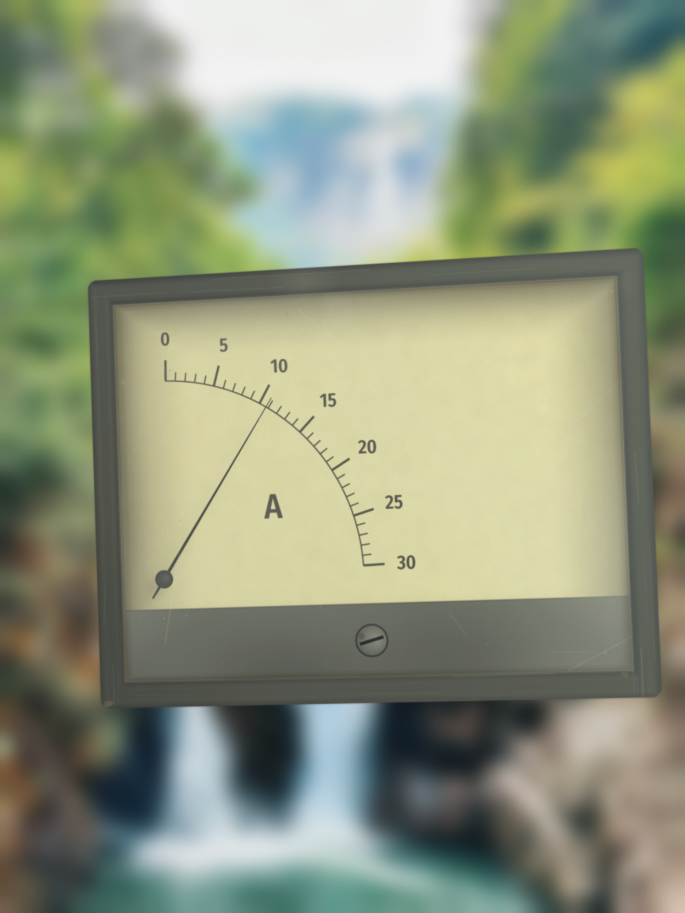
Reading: A 11
